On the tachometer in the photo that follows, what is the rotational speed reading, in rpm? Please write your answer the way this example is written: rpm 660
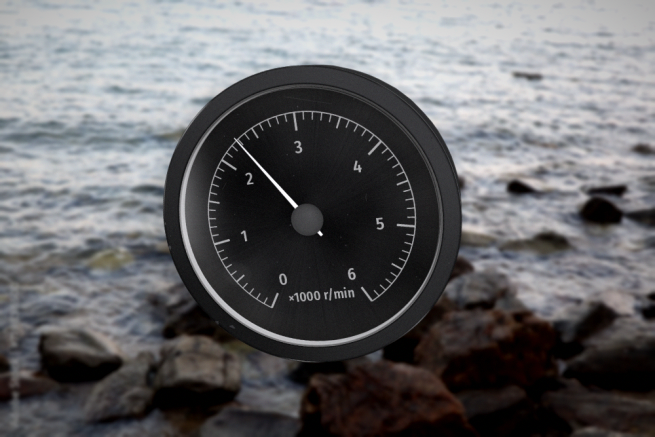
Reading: rpm 2300
